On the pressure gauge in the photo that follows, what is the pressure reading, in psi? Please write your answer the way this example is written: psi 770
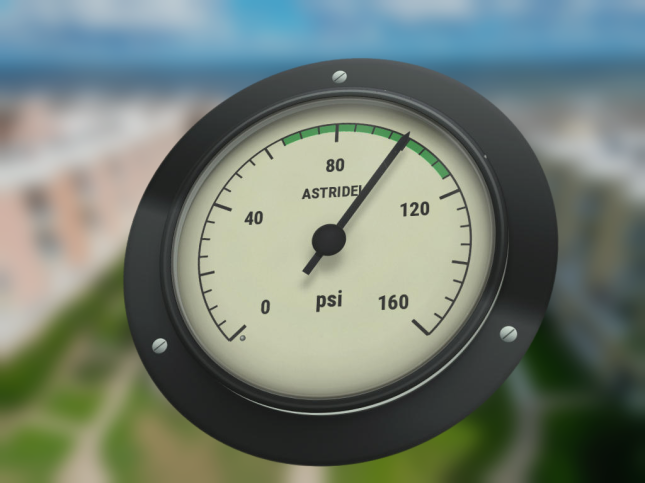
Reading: psi 100
